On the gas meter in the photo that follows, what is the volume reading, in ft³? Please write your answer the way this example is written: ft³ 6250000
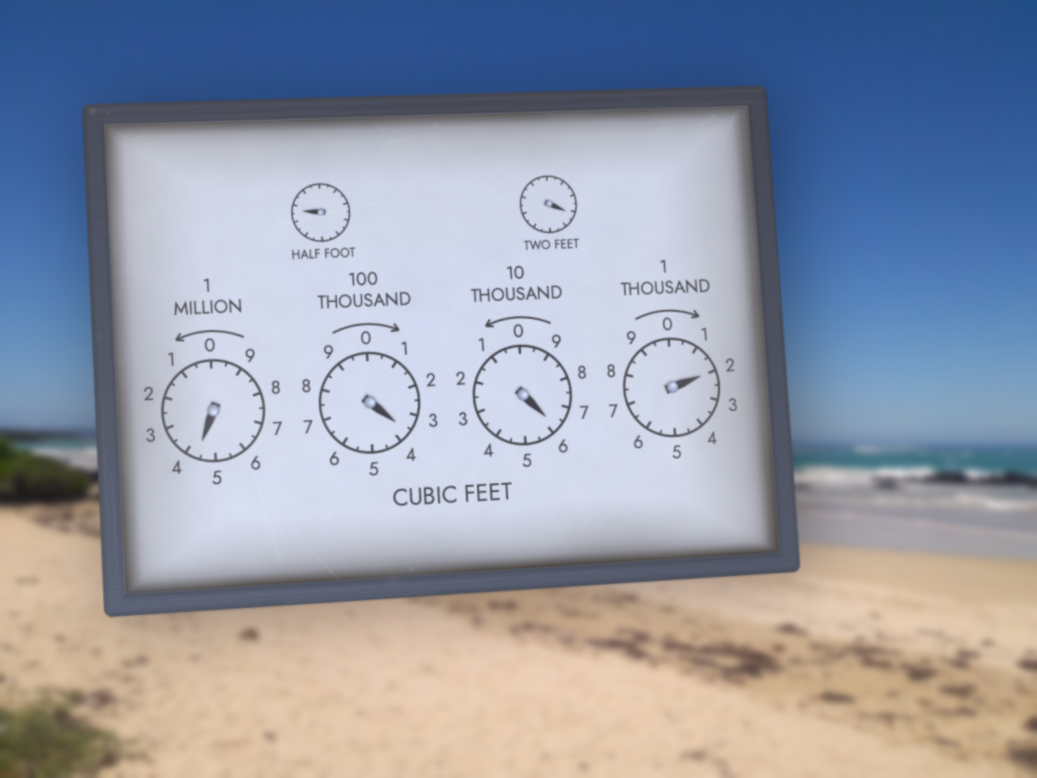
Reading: ft³ 436200
